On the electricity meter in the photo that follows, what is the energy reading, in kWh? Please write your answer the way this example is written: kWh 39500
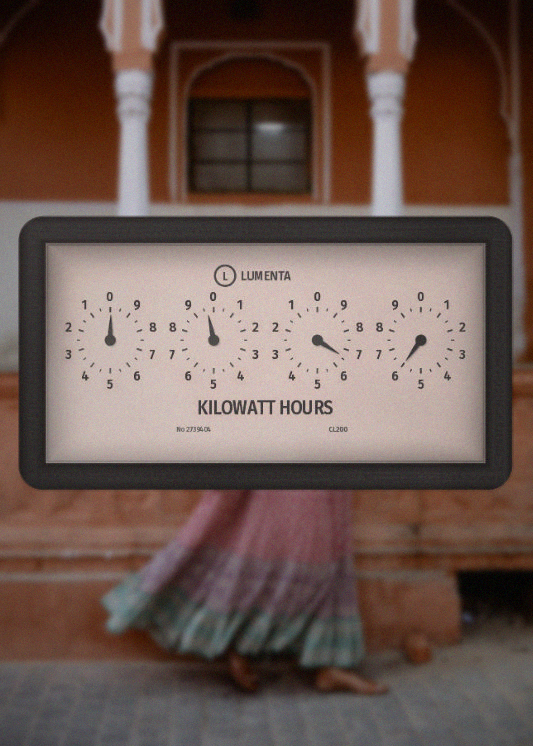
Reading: kWh 9966
